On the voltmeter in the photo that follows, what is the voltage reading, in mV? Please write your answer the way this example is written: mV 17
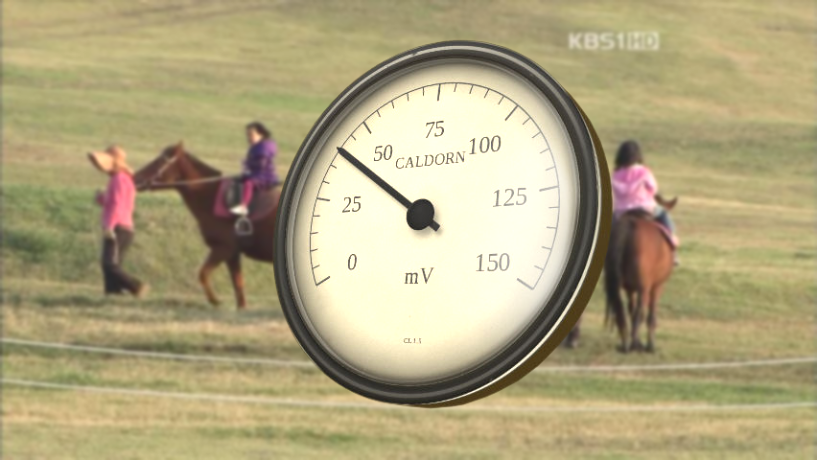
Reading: mV 40
